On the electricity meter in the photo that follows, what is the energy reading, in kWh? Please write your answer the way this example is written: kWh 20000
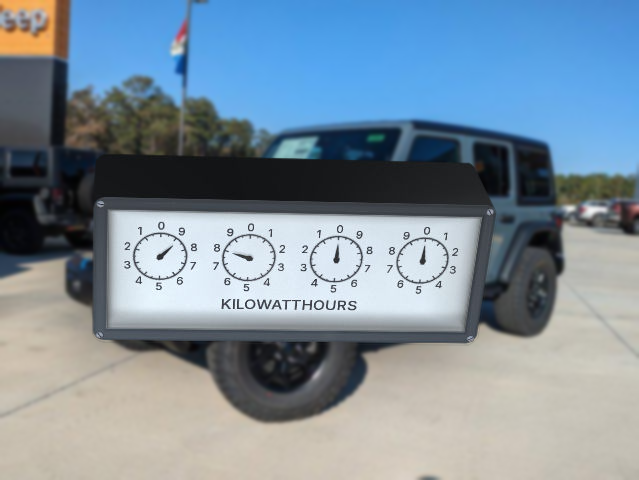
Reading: kWh 8800
